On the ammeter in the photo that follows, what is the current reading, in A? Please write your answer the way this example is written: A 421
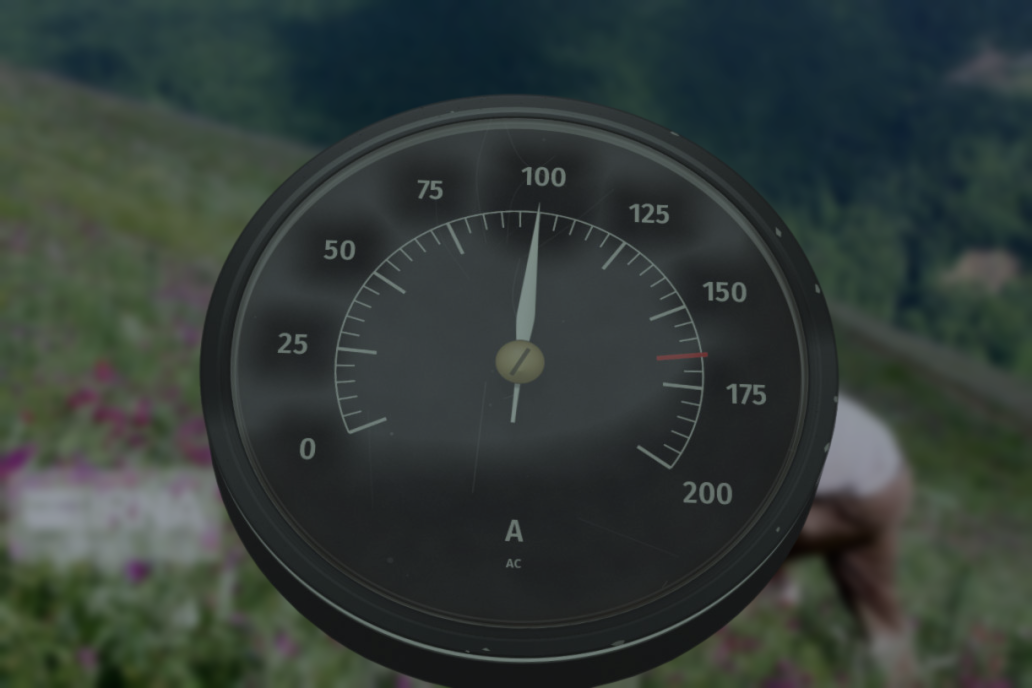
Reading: A 100
